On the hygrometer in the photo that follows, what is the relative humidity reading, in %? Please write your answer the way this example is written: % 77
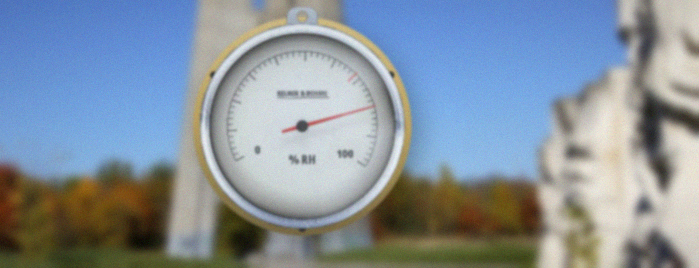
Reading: % 80
